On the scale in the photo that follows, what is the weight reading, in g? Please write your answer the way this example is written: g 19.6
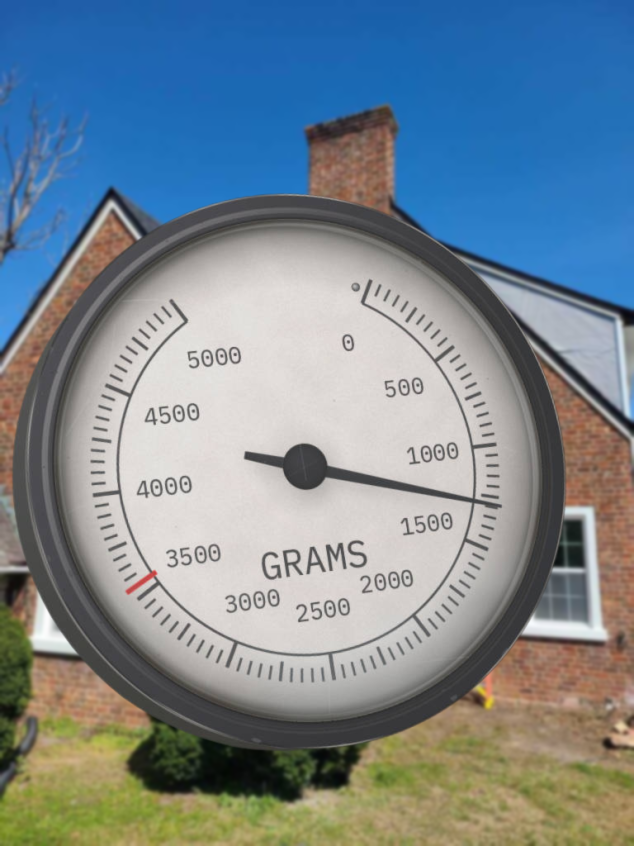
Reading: g 1300
